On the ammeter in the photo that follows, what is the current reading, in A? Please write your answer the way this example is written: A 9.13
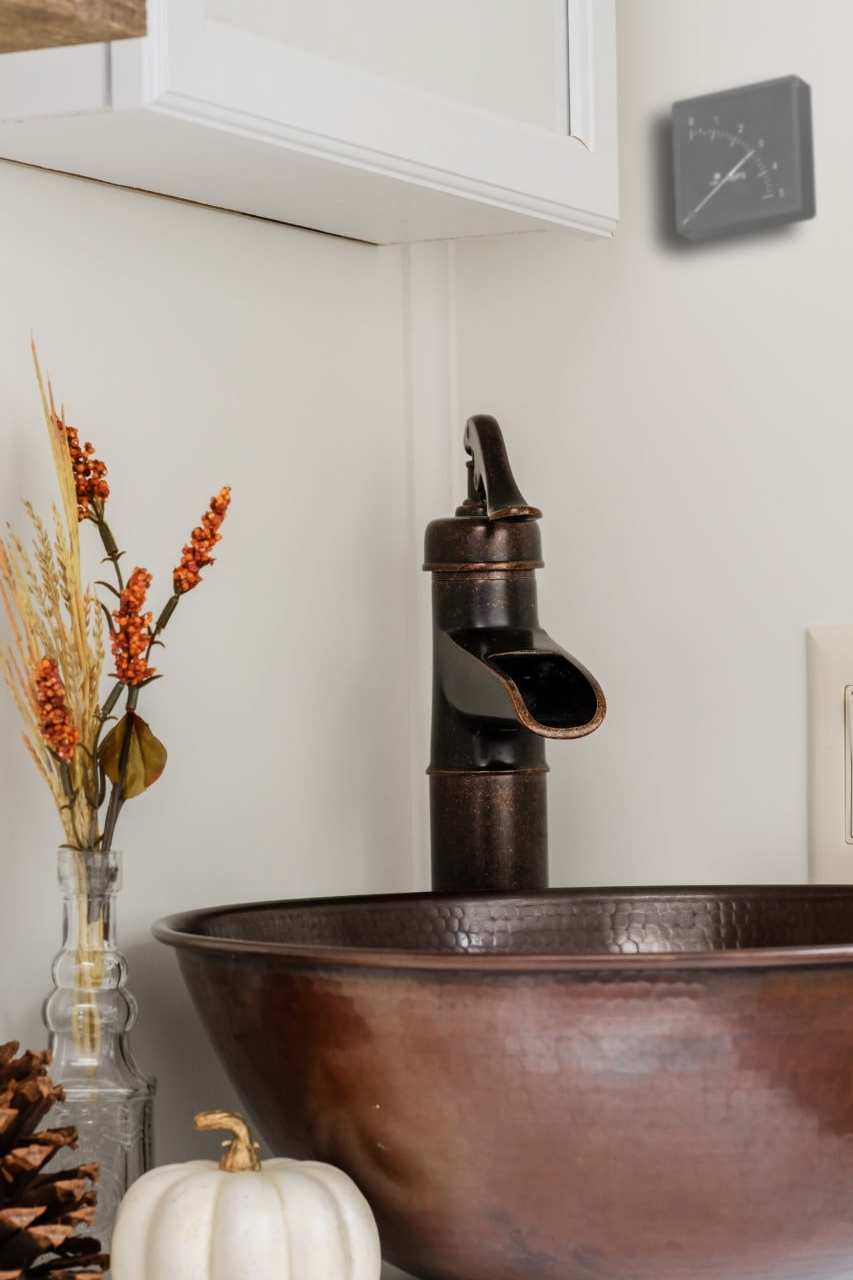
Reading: A 3
